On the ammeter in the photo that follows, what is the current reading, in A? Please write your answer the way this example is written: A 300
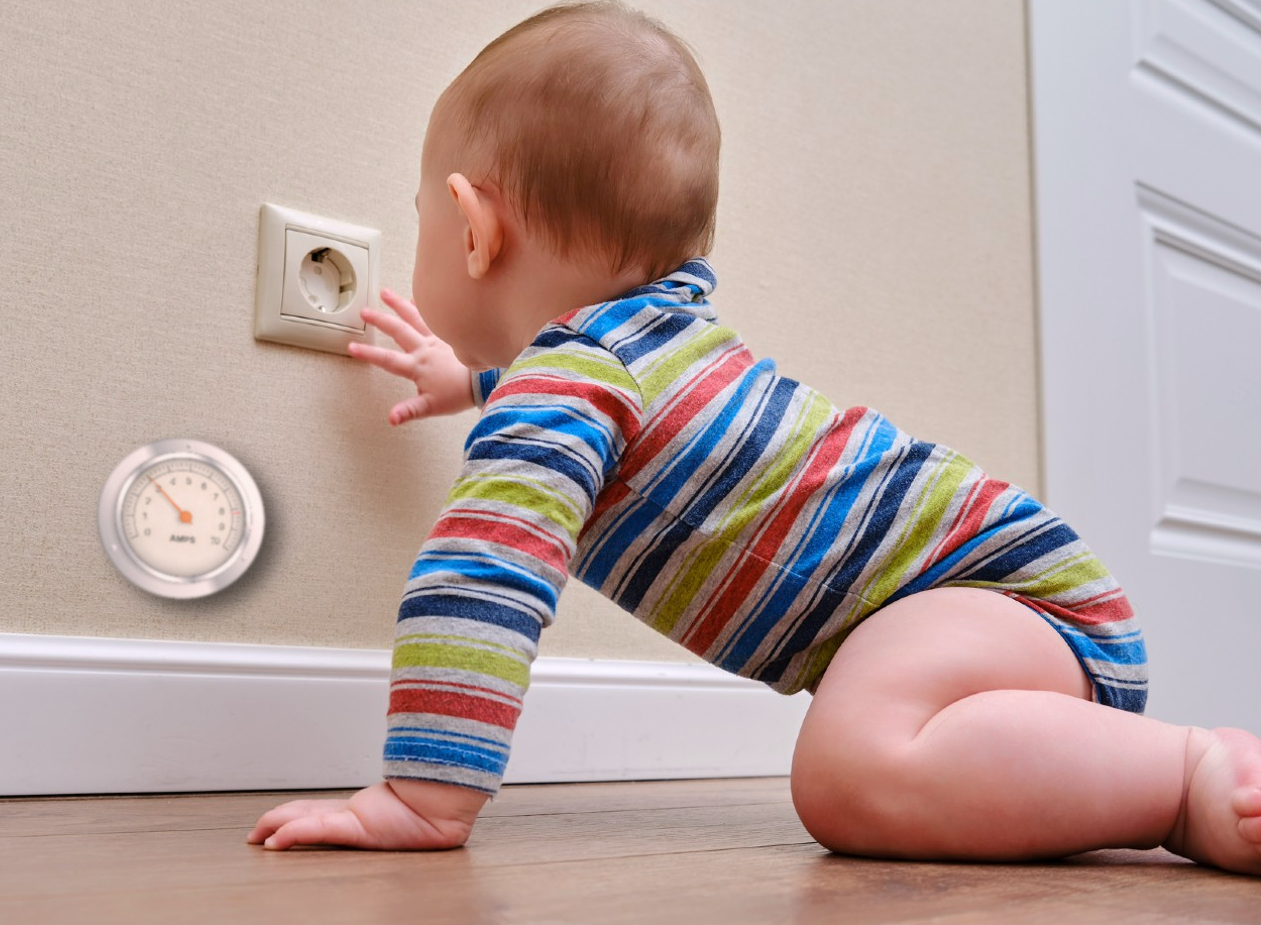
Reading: A 3
